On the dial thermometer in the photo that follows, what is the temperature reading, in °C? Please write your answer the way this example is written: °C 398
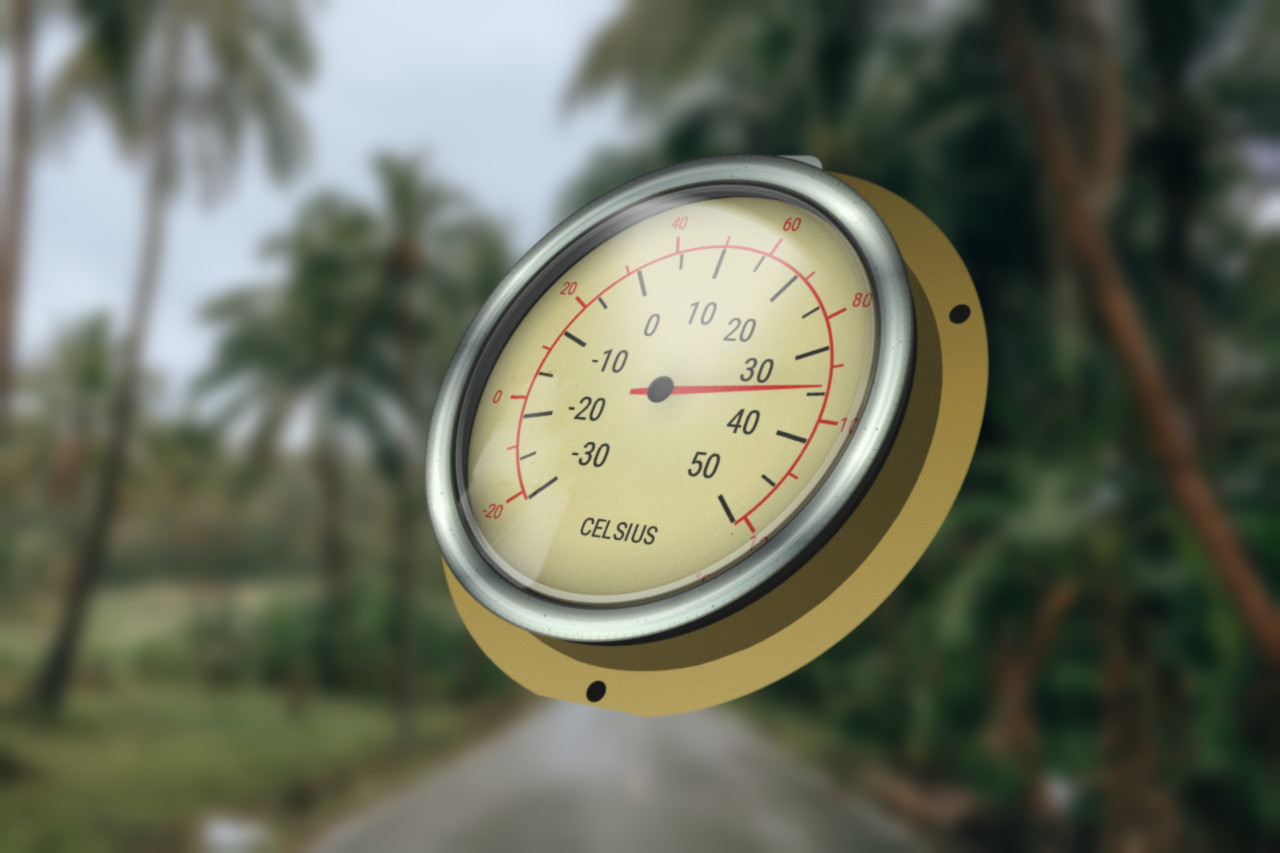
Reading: °C 35
